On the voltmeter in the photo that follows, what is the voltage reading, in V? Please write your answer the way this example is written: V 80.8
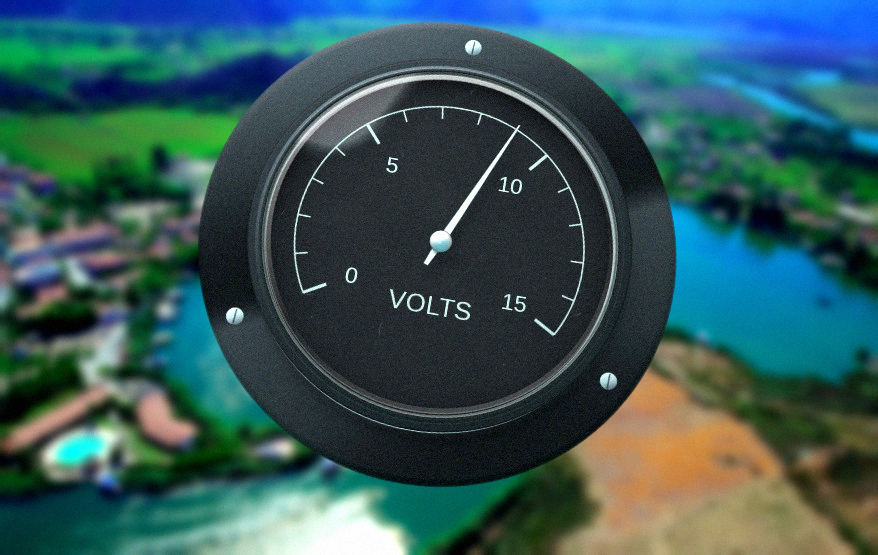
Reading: V 9
